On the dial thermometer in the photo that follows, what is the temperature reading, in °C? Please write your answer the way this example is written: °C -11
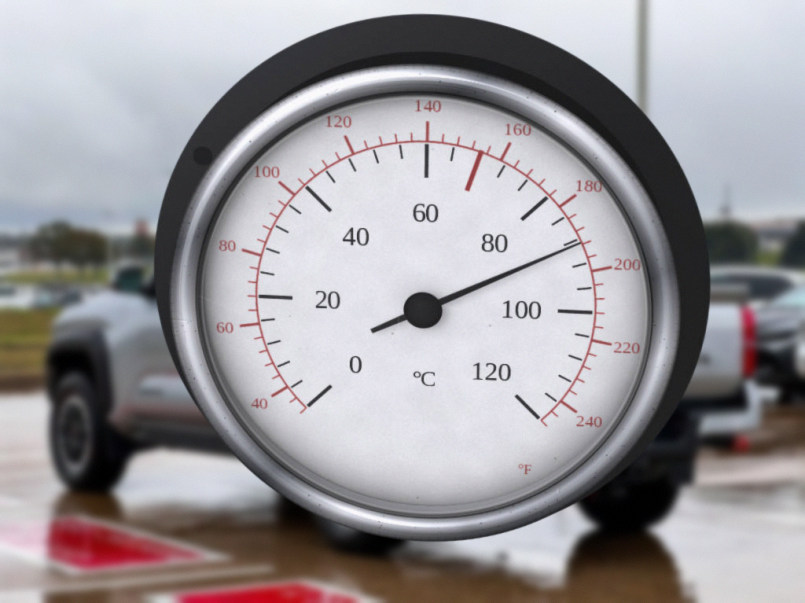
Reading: °C 88
